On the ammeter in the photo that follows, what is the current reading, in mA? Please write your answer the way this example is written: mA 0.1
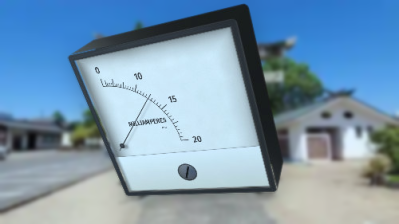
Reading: mA 12.5
